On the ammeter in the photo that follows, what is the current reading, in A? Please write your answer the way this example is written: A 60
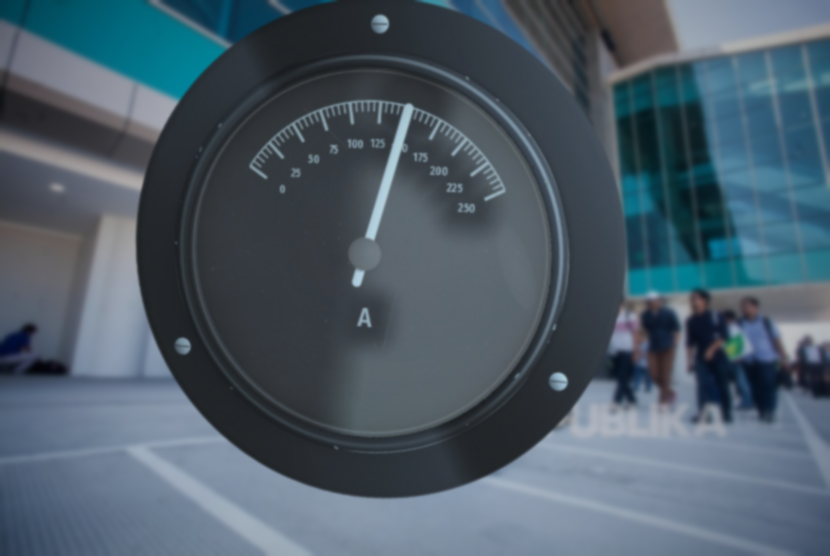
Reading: A 150
